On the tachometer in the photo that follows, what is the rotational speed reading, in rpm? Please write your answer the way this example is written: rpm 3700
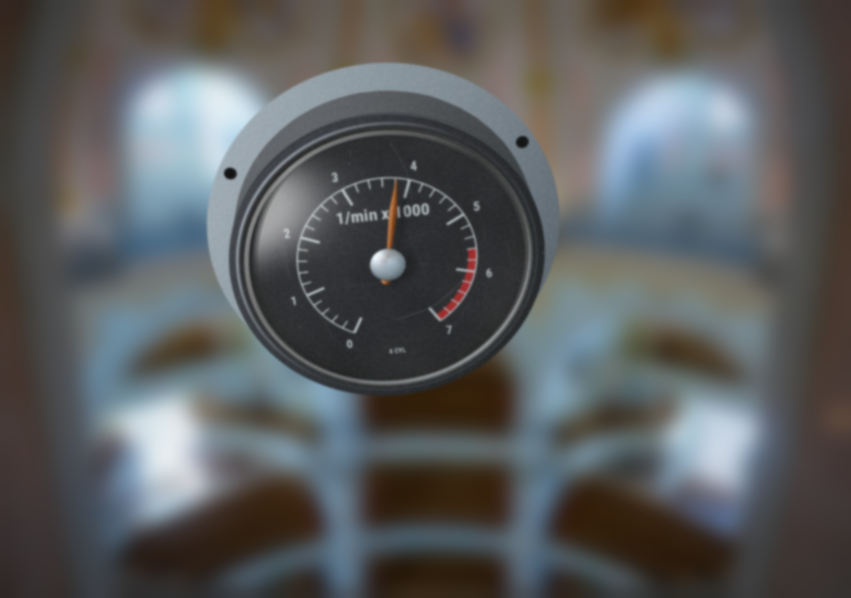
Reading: rpm 3800
